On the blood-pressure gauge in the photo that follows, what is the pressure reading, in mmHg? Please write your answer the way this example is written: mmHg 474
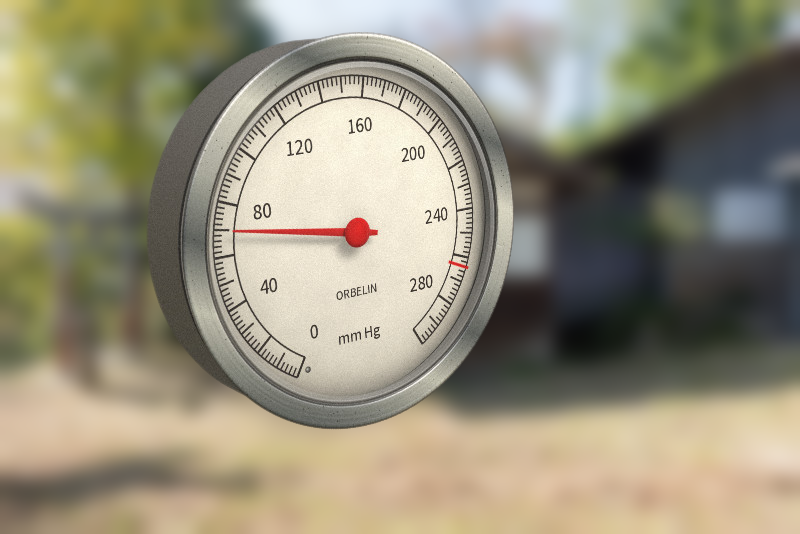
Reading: mmHg 70
